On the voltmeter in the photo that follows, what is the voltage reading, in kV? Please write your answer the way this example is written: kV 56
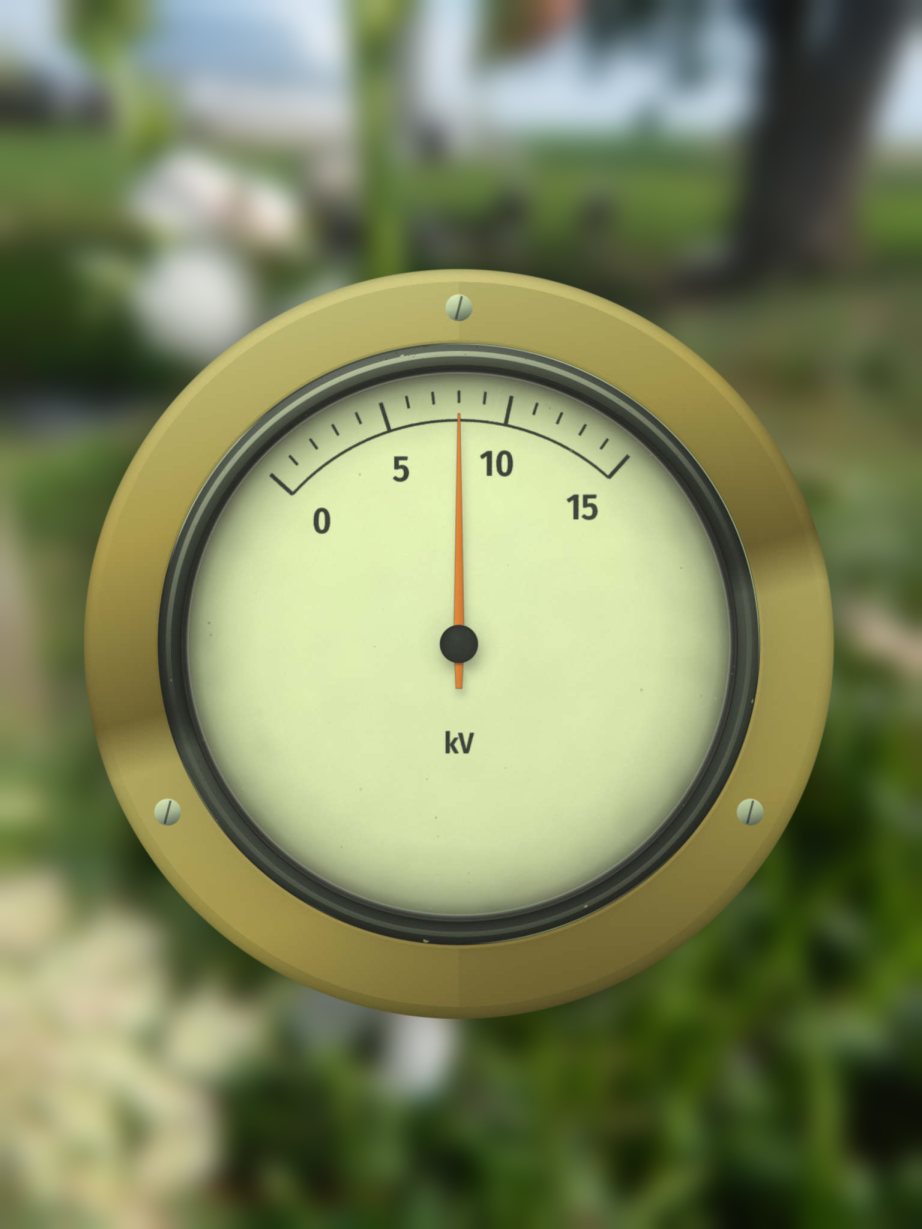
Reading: kV 8
